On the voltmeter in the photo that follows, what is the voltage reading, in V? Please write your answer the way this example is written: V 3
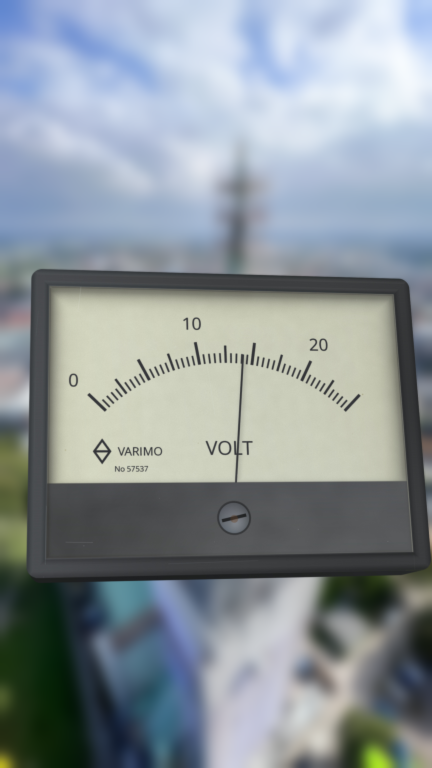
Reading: V 14
